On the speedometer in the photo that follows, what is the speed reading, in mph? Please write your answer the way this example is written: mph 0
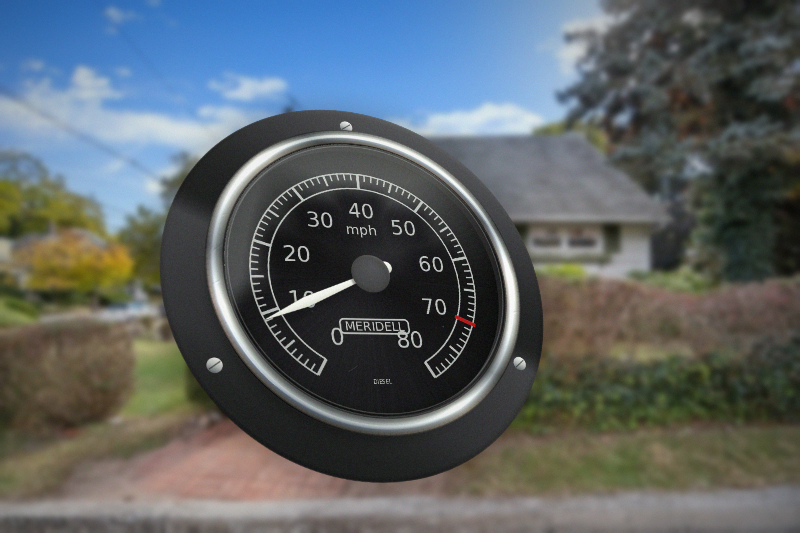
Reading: mph 9
